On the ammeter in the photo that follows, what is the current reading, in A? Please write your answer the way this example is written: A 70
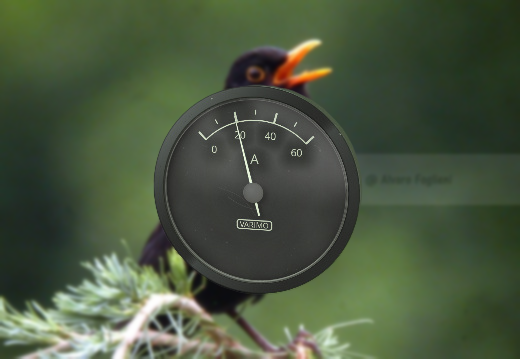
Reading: A 20
